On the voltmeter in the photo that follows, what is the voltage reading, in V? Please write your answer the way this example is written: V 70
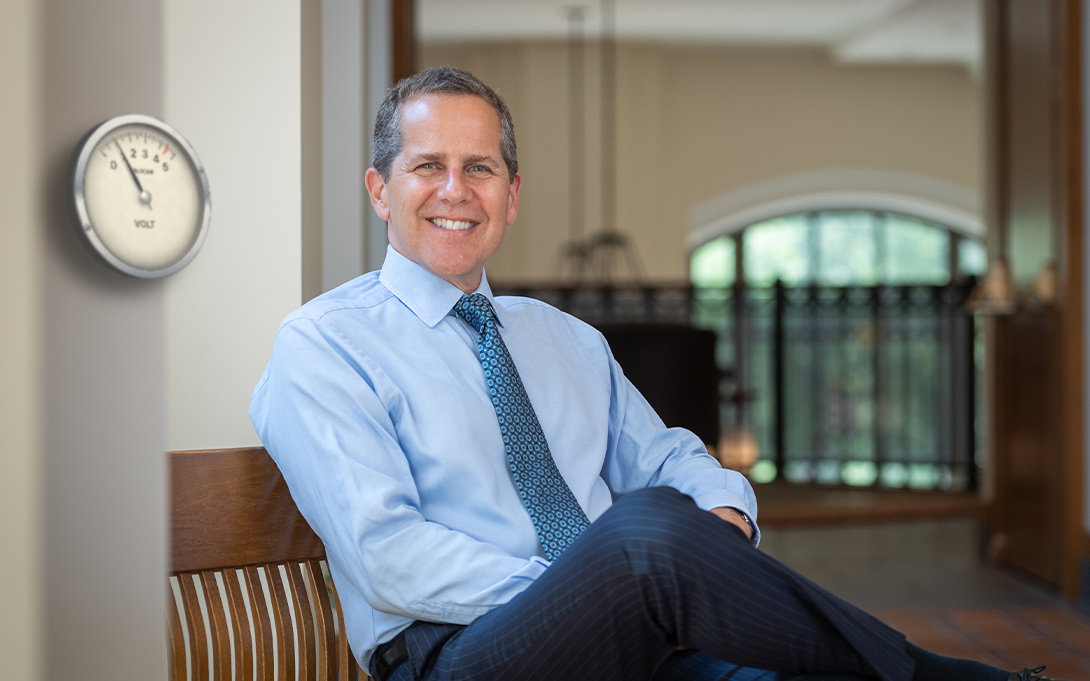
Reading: V 1
